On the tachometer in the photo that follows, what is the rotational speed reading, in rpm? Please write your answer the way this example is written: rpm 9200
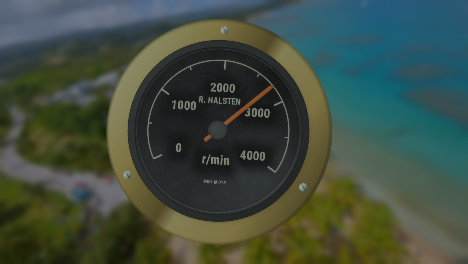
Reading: rpm 2750
